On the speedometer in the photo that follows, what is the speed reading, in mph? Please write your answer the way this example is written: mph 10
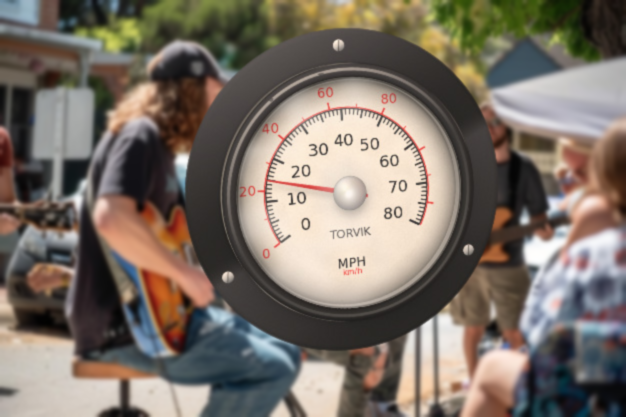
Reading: mph 15
